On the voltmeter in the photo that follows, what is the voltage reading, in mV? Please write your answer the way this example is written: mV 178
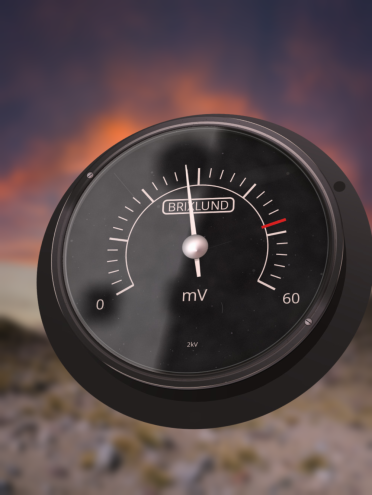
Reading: mV 28
